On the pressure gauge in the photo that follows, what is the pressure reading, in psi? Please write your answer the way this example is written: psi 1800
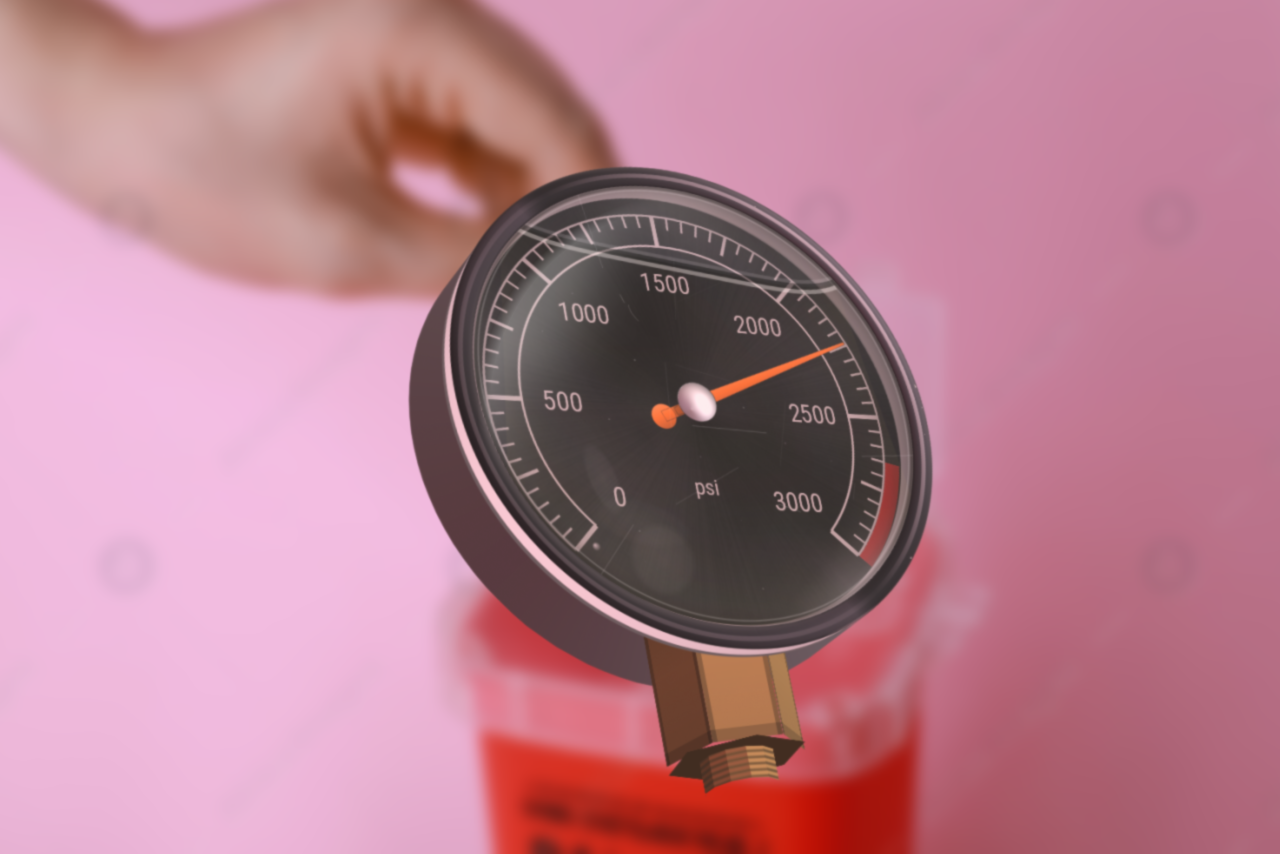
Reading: psi 2250
